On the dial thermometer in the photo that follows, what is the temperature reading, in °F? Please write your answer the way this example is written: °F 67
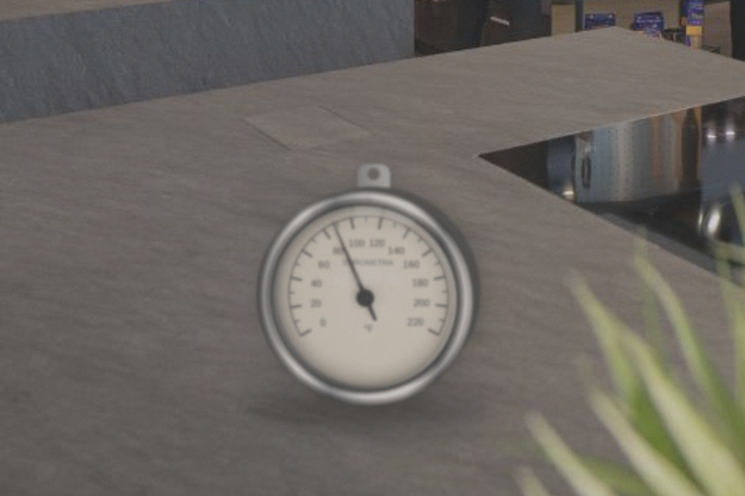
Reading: °F 90
